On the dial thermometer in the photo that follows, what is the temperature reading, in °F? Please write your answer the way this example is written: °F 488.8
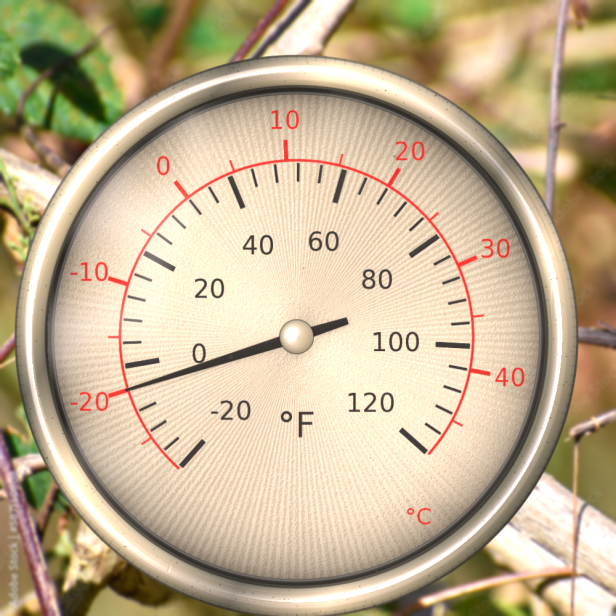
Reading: °F -4
